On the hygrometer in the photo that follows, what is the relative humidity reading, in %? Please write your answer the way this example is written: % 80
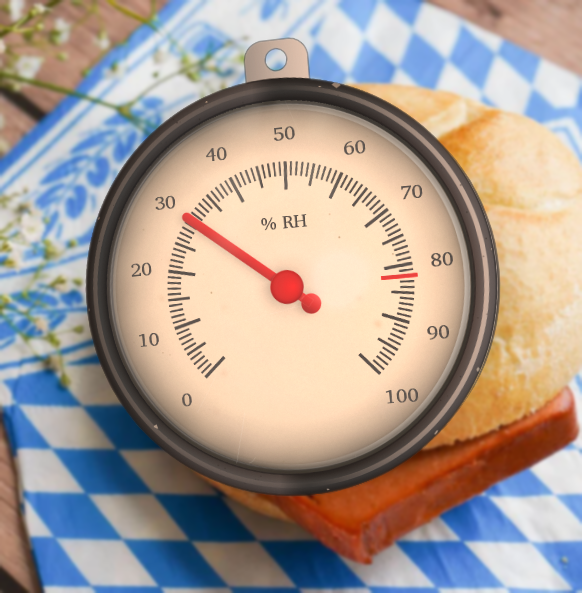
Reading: % 30
